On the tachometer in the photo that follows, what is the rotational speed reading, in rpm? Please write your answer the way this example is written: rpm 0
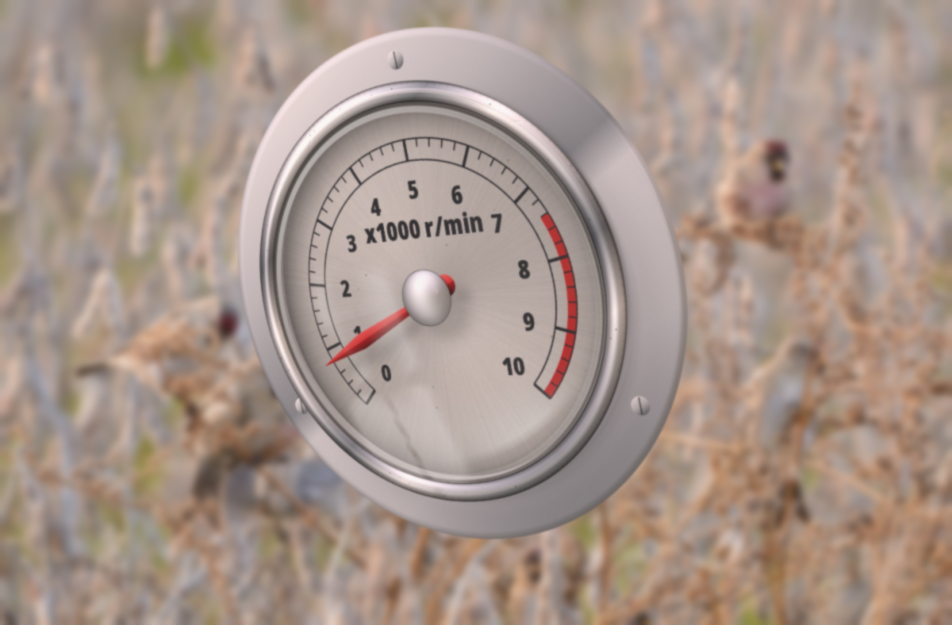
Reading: rpm 800
